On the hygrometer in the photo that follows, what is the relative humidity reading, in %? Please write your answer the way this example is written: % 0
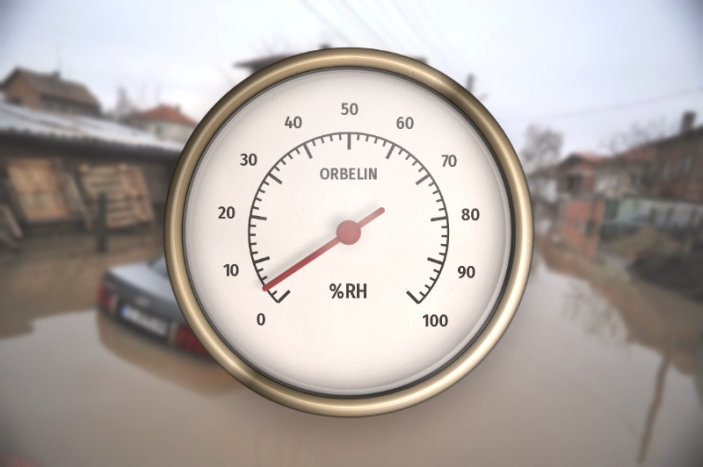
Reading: % 4
